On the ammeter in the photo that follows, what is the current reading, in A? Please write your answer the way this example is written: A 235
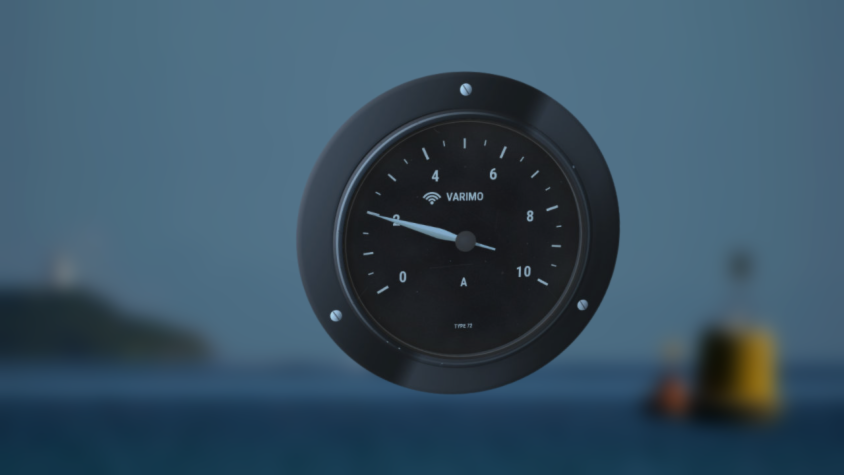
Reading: A 2
